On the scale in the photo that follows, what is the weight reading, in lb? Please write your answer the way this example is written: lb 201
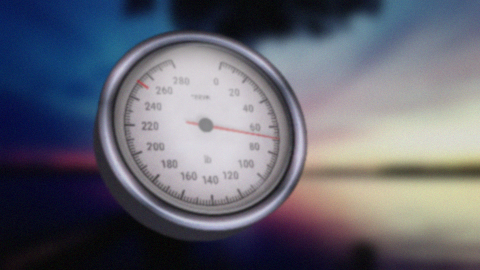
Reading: lb 70
